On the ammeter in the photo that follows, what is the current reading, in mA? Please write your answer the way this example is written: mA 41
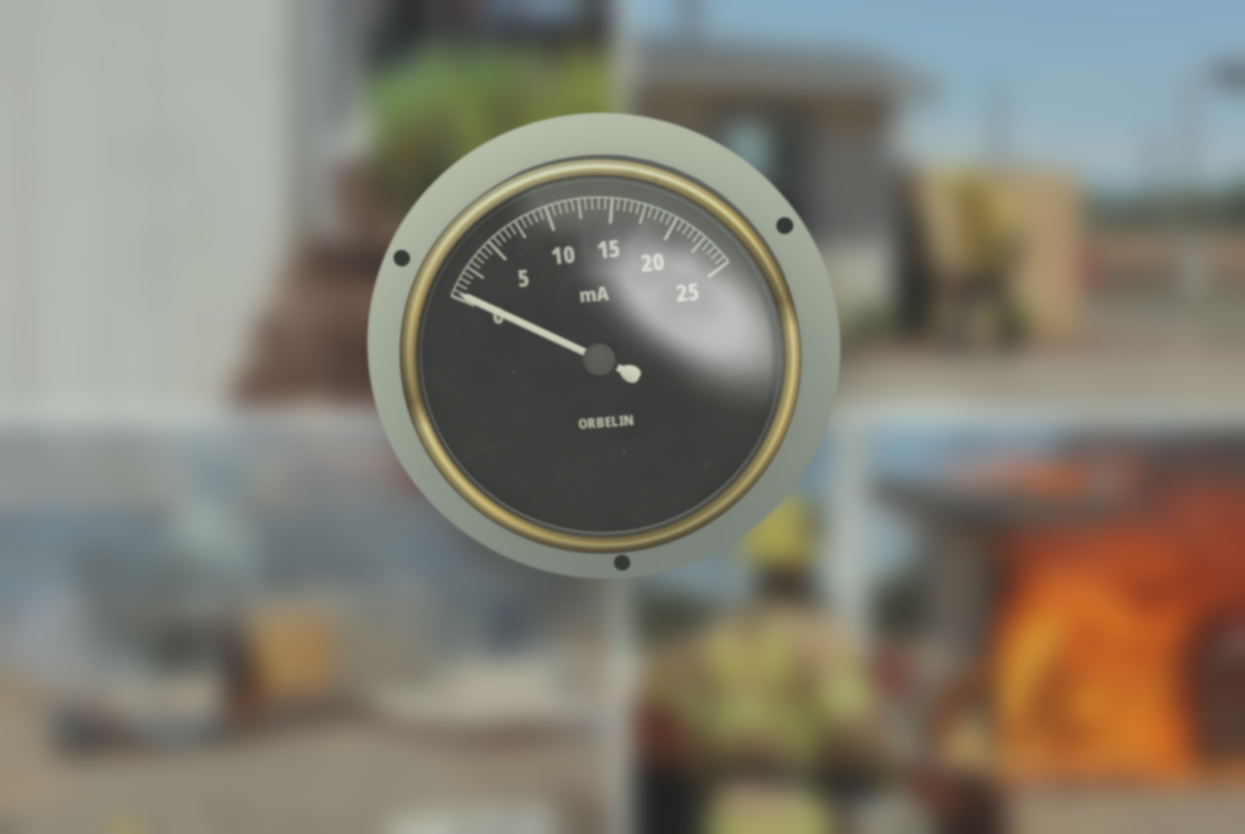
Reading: mA 0.5
